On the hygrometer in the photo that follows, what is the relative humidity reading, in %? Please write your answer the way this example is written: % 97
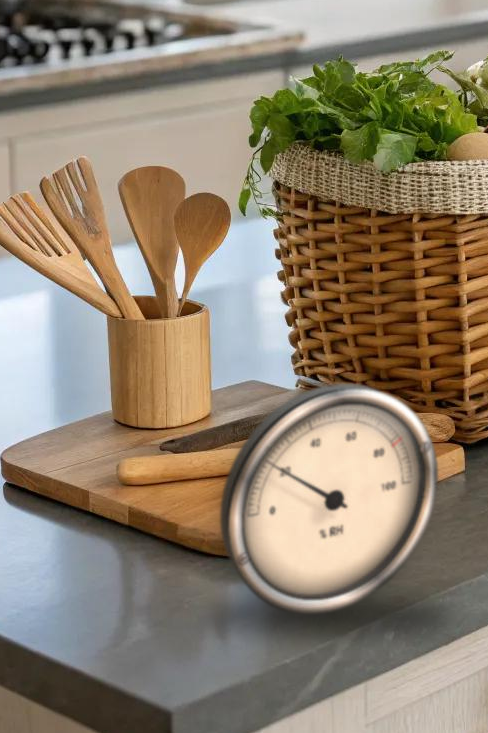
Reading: % 20
